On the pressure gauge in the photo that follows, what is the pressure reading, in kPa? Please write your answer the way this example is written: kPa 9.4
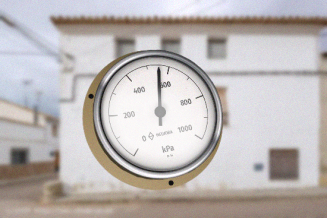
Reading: kPa 550
